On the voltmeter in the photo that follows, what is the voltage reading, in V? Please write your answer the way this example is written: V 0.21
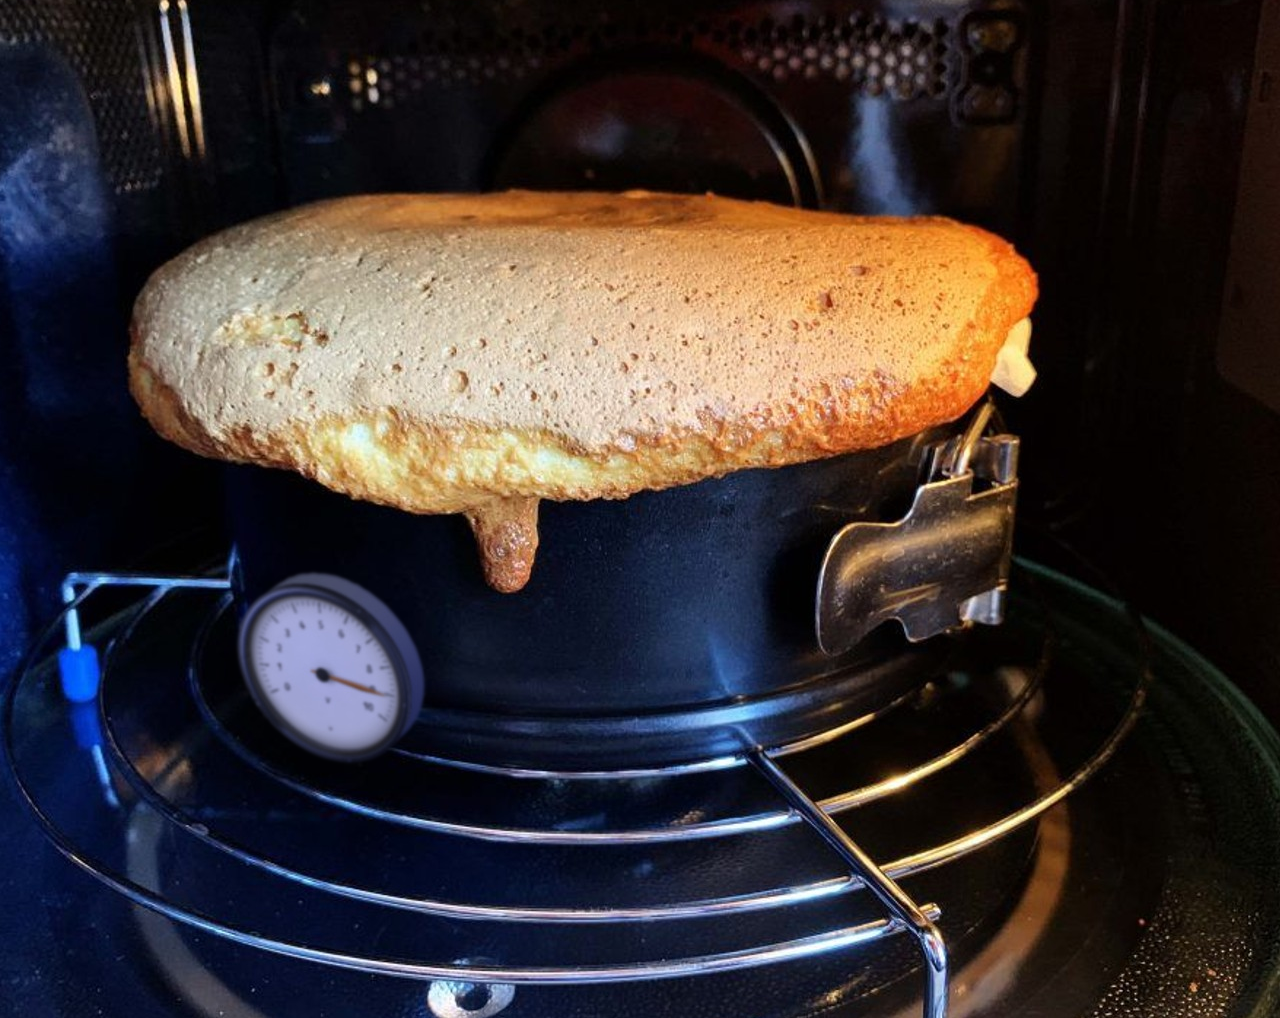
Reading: V 9
